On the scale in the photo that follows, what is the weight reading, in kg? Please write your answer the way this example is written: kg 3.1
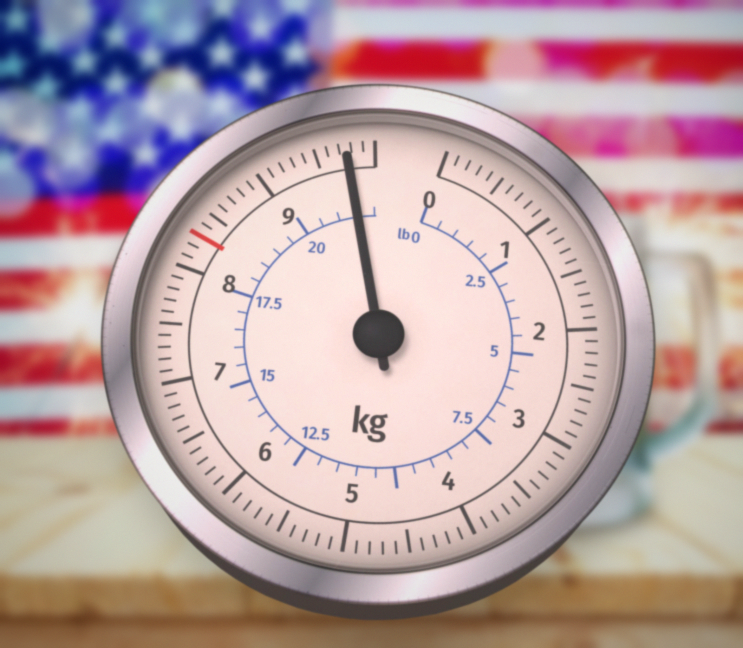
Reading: kg 9.75
